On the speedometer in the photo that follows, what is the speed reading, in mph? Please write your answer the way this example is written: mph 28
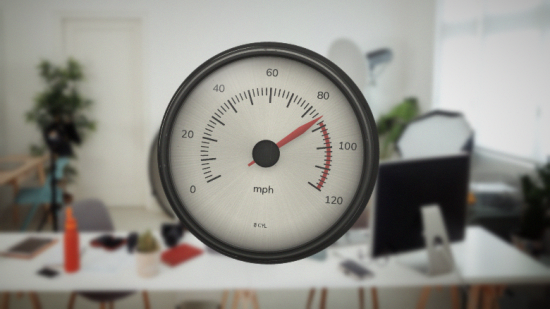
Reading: mph 86
